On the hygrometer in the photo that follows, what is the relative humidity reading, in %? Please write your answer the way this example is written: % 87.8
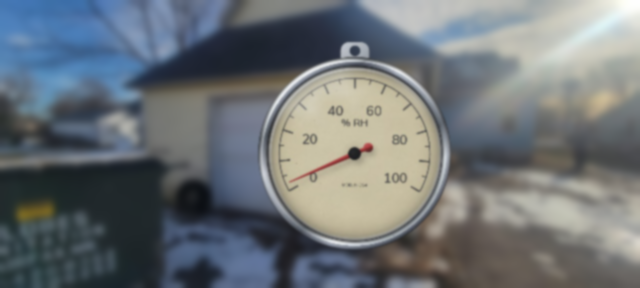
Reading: % 2.5
